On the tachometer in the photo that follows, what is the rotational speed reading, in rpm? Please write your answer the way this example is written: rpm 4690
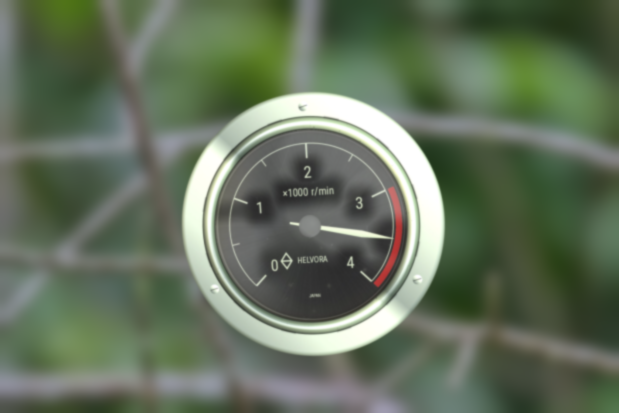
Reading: rpm 3500
